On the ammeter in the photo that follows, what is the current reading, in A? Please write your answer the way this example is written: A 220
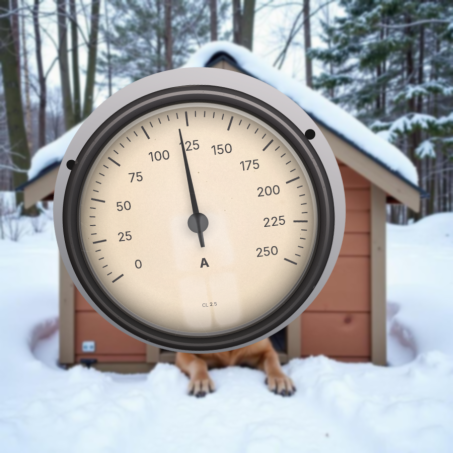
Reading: A 120
